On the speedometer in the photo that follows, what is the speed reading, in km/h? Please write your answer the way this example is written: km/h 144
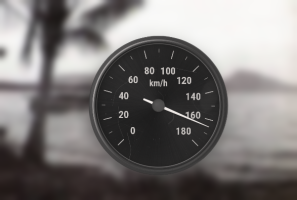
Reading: km/h 165
